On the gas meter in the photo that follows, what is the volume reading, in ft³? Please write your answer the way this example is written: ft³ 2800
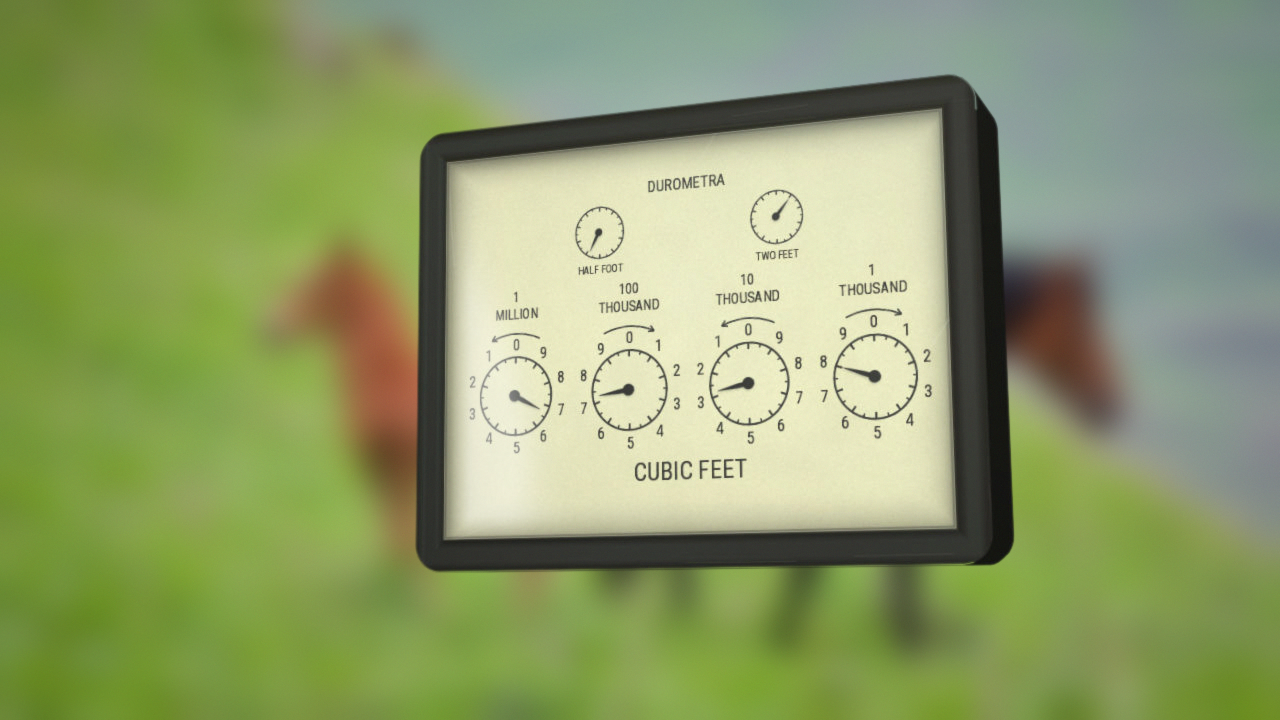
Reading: ft³ 672800
